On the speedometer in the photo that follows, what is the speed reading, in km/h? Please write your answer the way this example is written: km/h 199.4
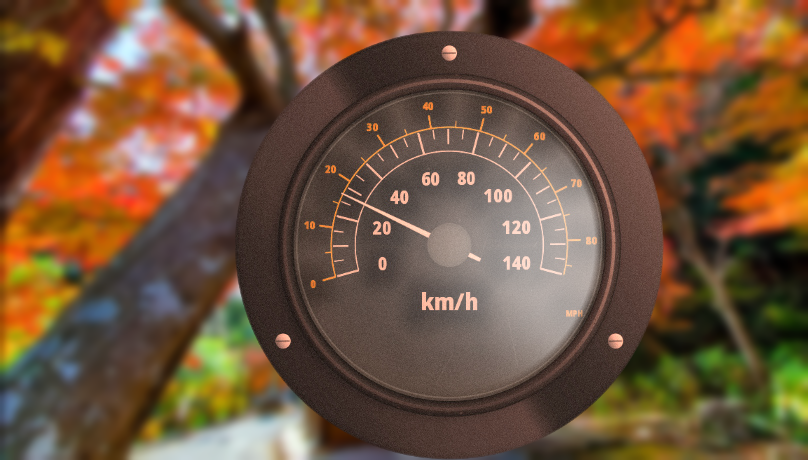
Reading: km/h 27.5
